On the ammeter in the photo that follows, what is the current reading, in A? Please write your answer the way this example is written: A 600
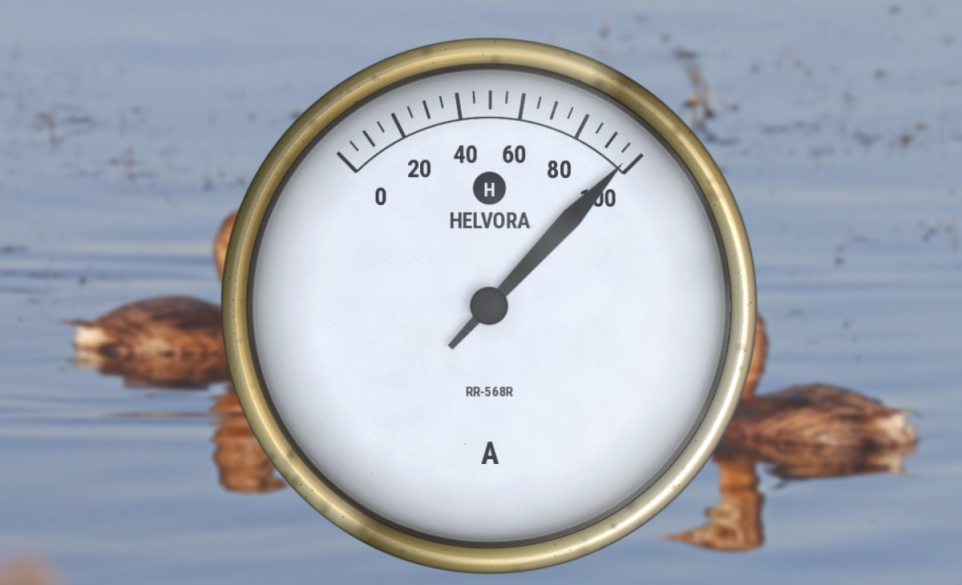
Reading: A 97.5
